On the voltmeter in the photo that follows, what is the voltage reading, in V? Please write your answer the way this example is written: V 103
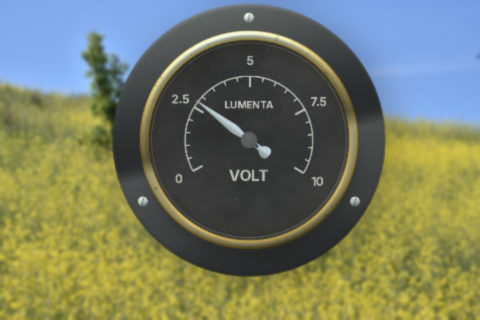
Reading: V 2.75
